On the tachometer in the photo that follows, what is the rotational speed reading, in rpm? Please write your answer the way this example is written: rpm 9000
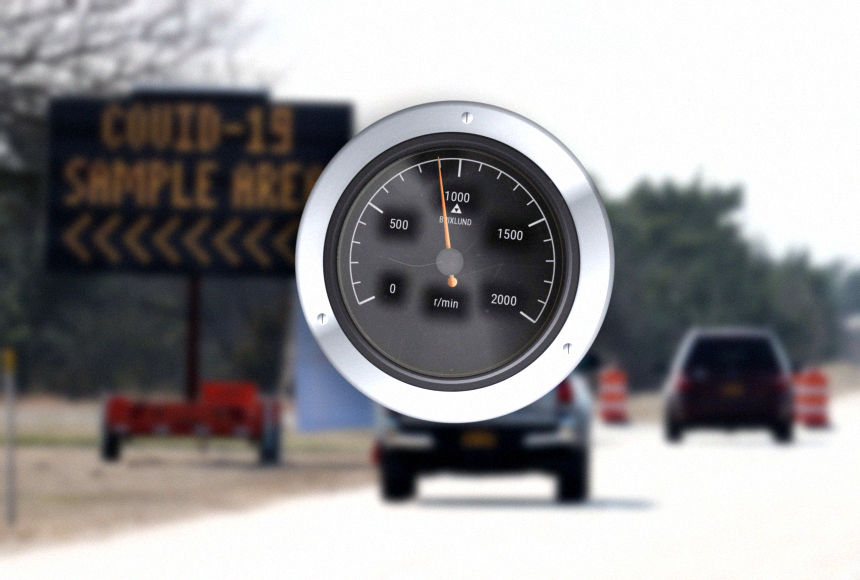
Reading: rpm 900
